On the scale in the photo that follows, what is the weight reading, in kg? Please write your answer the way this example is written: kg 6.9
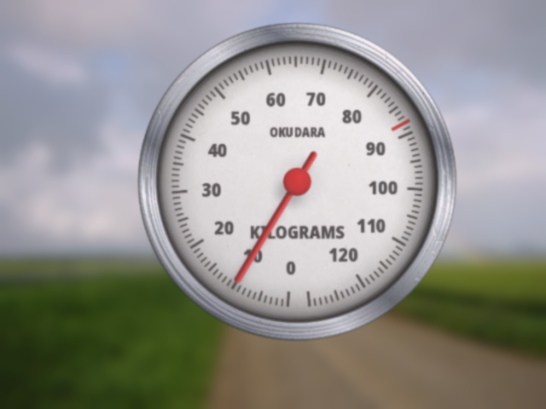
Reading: kg 10
